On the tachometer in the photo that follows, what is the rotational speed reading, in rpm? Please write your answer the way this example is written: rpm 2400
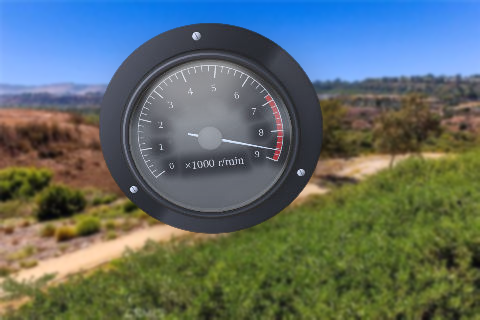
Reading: rpm 8600
